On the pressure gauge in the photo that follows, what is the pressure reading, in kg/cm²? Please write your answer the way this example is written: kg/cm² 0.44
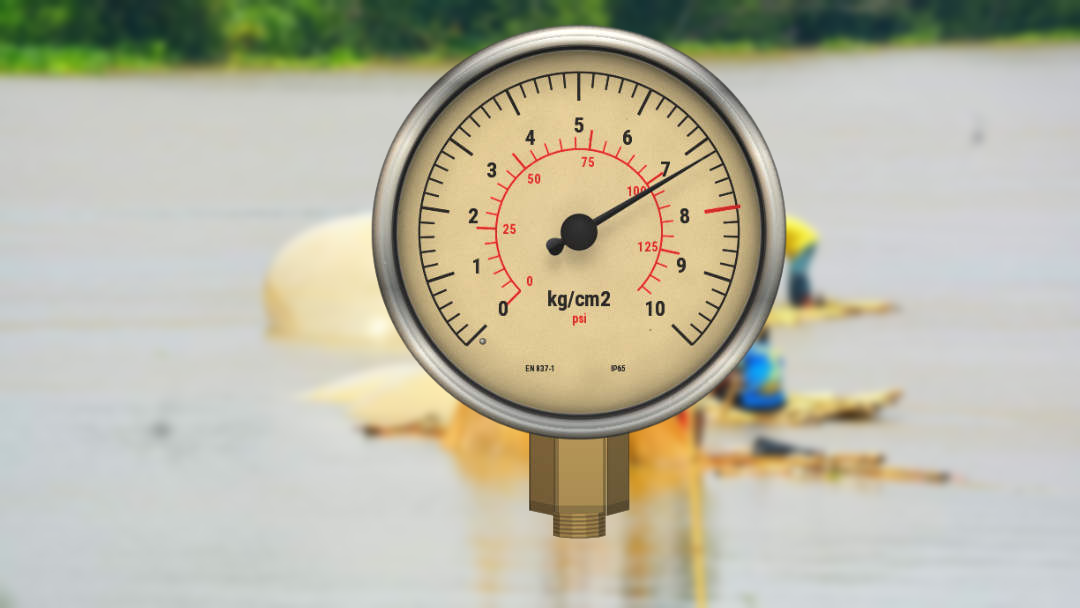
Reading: kg/cm² 7.2
